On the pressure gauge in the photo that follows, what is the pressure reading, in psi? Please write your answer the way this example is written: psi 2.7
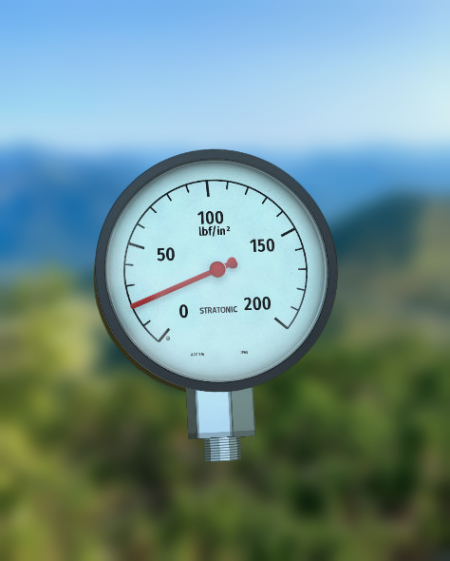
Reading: psi 20
